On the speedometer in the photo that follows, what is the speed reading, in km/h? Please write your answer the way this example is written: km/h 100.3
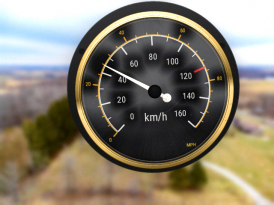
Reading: km/h 45
